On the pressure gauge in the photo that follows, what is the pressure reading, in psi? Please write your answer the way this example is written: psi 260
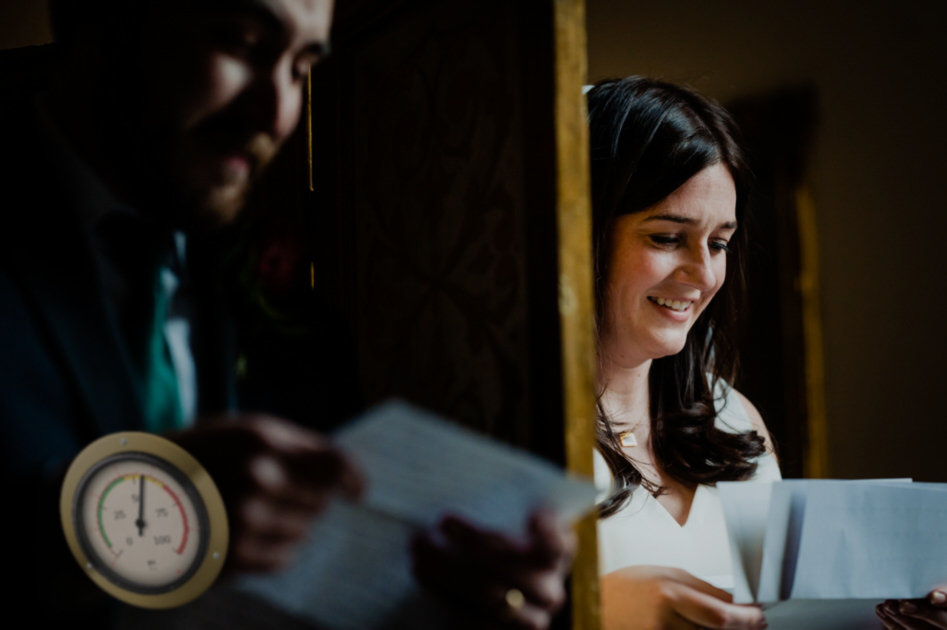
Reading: psi 55
